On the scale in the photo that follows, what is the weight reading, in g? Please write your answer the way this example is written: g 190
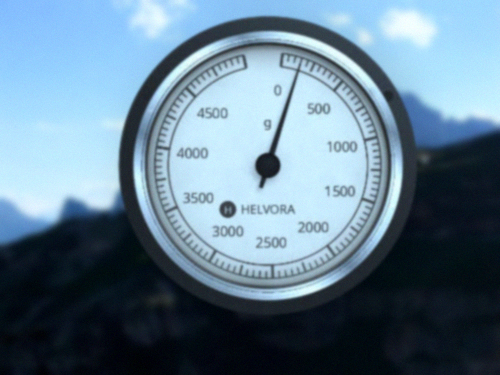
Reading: g 150
